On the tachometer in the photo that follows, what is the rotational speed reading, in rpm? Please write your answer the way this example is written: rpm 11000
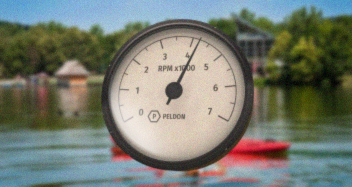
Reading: rpm 4250
